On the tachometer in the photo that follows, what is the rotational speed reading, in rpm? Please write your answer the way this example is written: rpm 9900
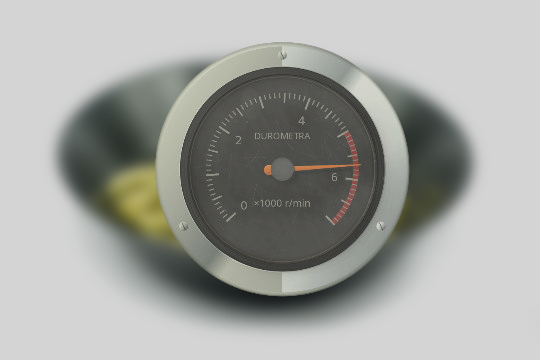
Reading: rpm 5700
